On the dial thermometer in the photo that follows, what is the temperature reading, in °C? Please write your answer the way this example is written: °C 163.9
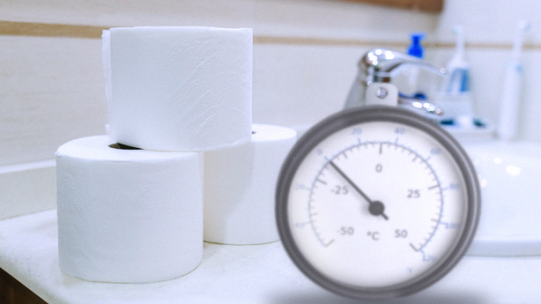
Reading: °C -17.5
